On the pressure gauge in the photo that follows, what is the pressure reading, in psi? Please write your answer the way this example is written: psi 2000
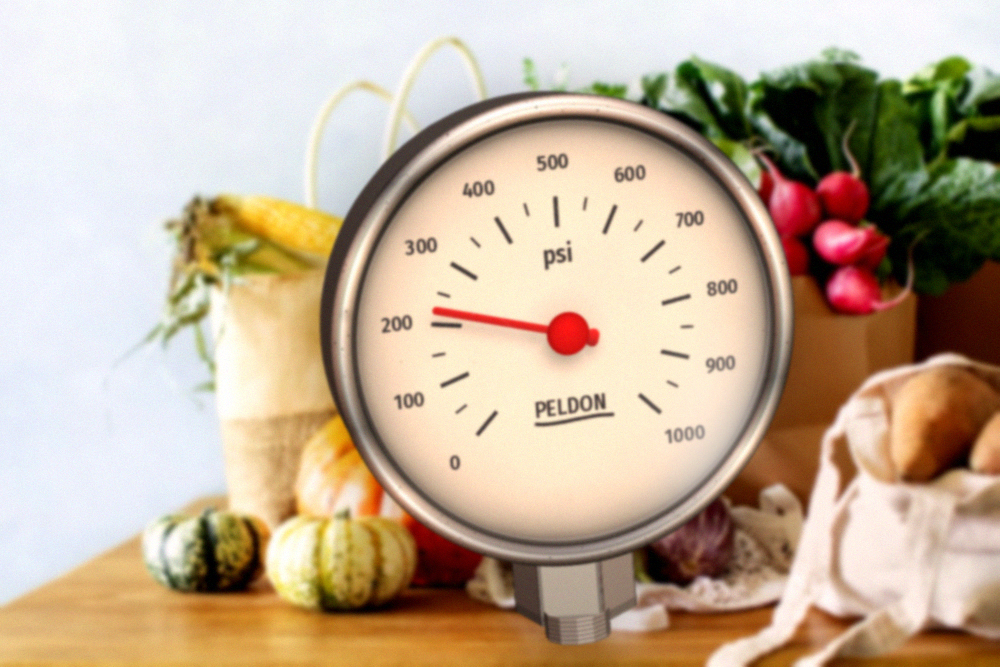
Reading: psi 225
